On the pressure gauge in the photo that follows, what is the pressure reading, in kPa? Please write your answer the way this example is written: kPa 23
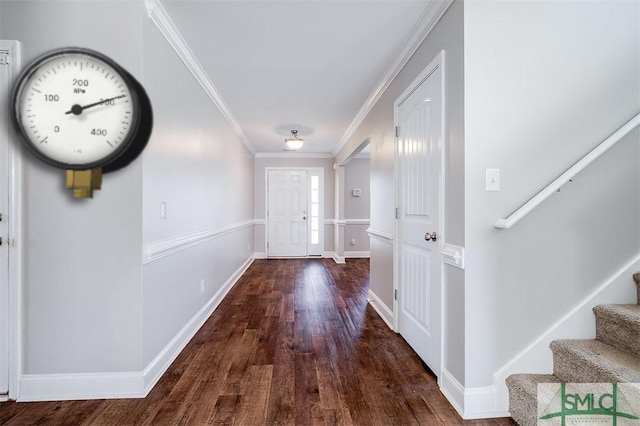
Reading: kPa 300
